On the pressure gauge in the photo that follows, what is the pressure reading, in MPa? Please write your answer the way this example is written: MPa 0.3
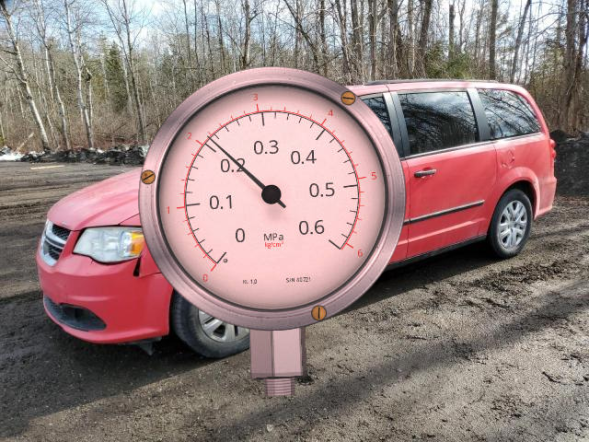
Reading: MPa 0.21
